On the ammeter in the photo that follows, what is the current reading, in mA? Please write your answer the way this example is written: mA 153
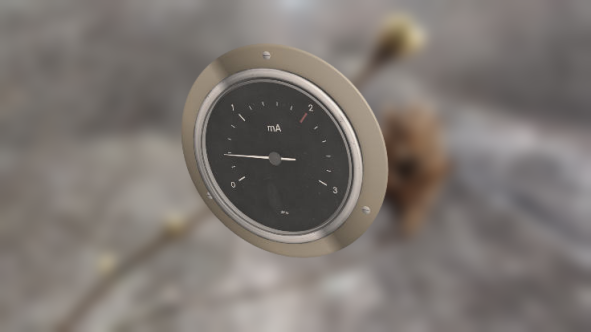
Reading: mA 0.4
